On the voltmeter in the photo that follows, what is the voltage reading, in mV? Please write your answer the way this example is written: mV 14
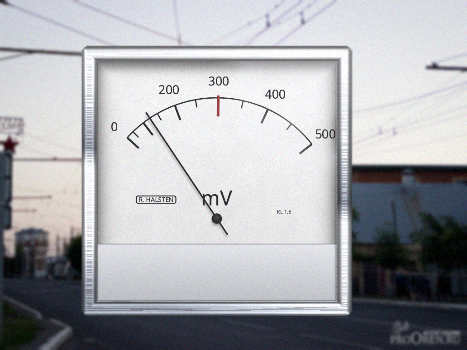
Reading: mV 125
